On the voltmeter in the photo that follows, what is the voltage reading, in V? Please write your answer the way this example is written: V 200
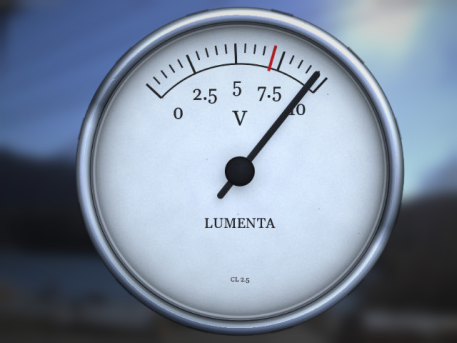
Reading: V 9.5
